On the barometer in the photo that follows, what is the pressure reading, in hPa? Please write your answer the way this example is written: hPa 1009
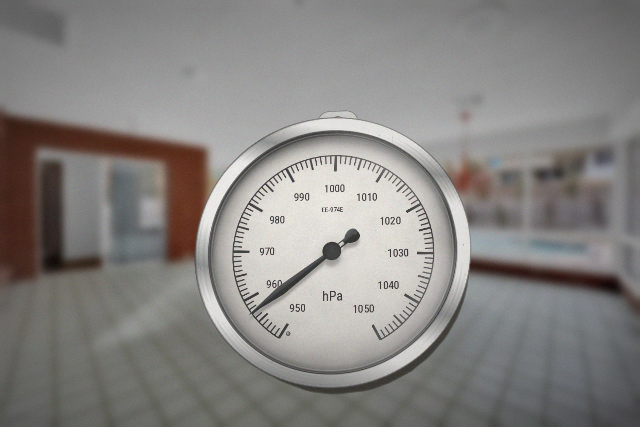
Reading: hPa 957
